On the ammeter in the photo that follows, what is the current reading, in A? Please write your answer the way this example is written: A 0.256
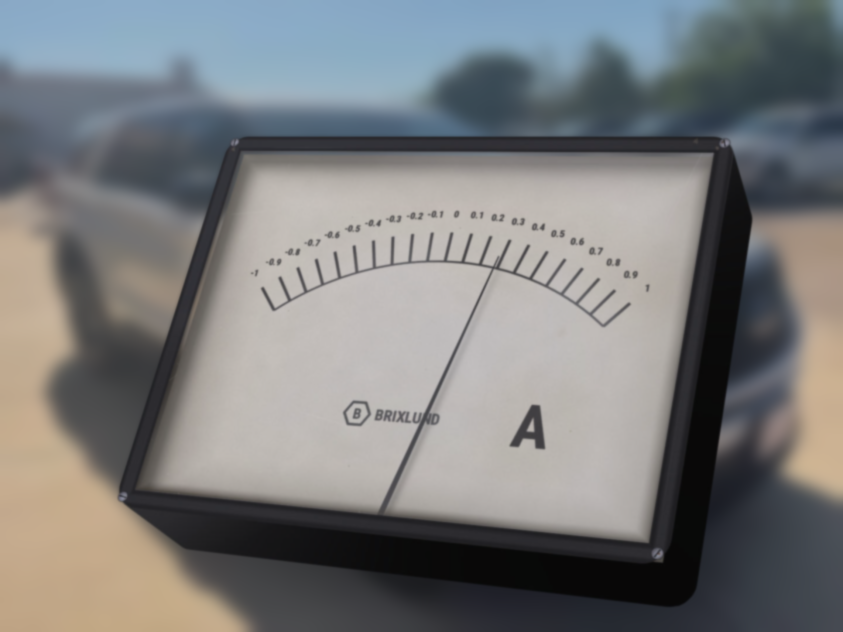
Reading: A 0.3
